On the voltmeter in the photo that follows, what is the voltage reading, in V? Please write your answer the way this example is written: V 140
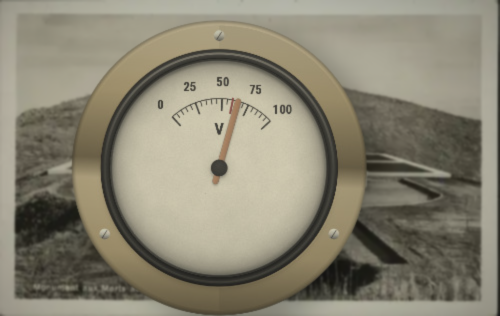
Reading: V 65
